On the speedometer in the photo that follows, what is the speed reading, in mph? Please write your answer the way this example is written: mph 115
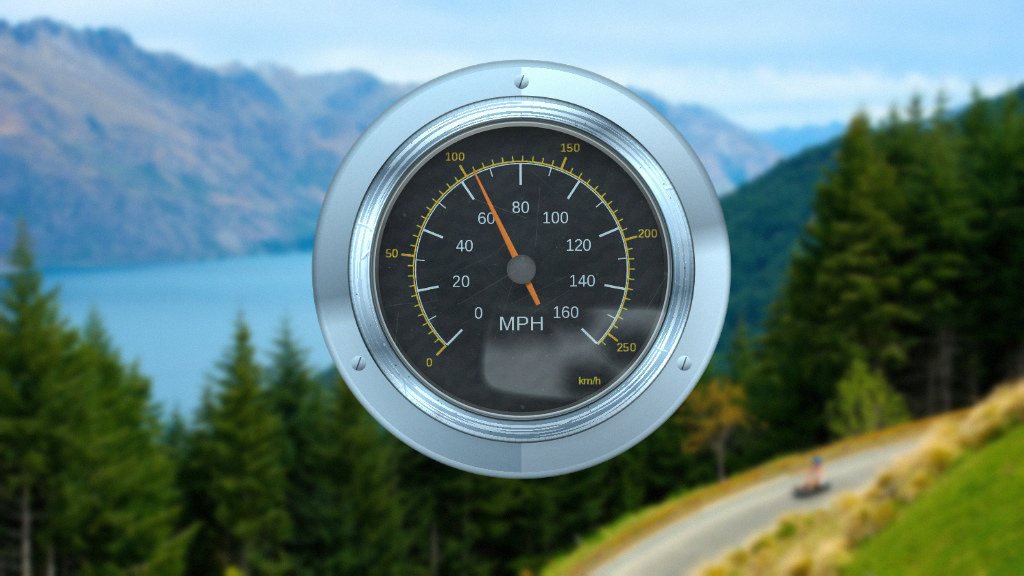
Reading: mph 65
